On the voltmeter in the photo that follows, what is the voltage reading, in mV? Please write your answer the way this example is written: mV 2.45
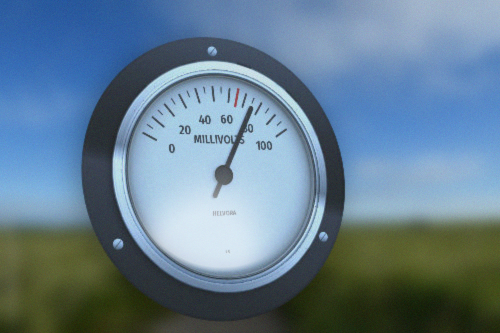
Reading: mV 75
